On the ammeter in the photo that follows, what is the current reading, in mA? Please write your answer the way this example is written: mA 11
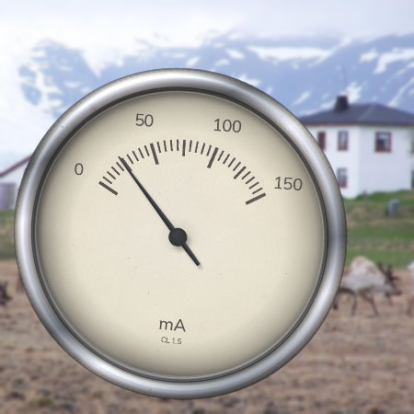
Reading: mA 25
